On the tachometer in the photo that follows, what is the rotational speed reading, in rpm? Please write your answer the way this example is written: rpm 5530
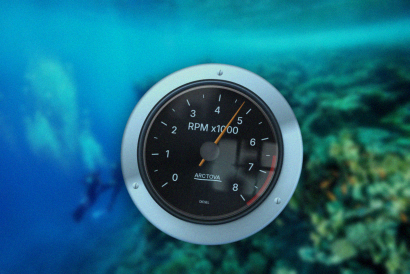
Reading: rpm 4750
